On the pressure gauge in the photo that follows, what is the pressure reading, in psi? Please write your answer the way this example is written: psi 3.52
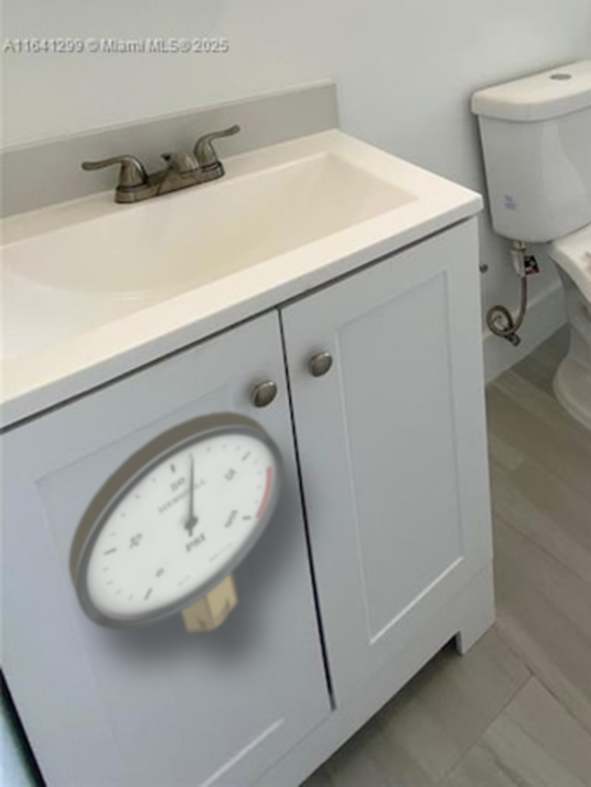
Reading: psi 55
